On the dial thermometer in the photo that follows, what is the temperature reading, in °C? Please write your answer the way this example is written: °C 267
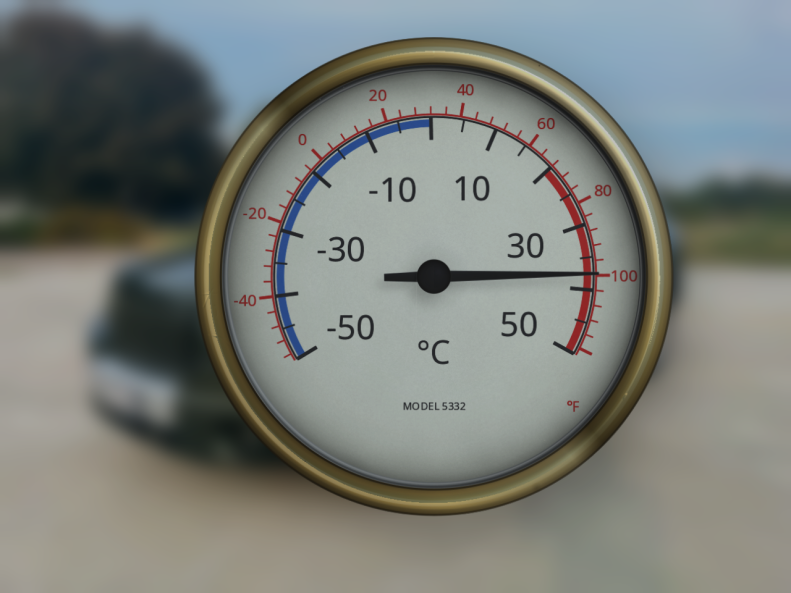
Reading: °C 37.5
